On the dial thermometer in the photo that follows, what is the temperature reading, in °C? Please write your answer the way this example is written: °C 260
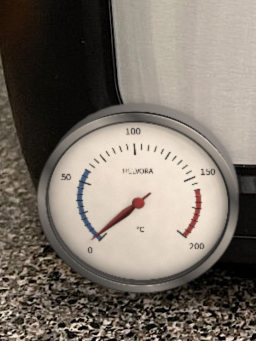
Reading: °C 5
